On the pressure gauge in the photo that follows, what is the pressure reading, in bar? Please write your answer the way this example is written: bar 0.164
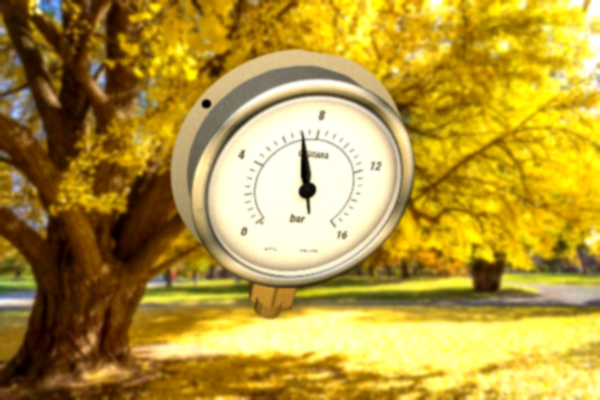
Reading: bar 7
